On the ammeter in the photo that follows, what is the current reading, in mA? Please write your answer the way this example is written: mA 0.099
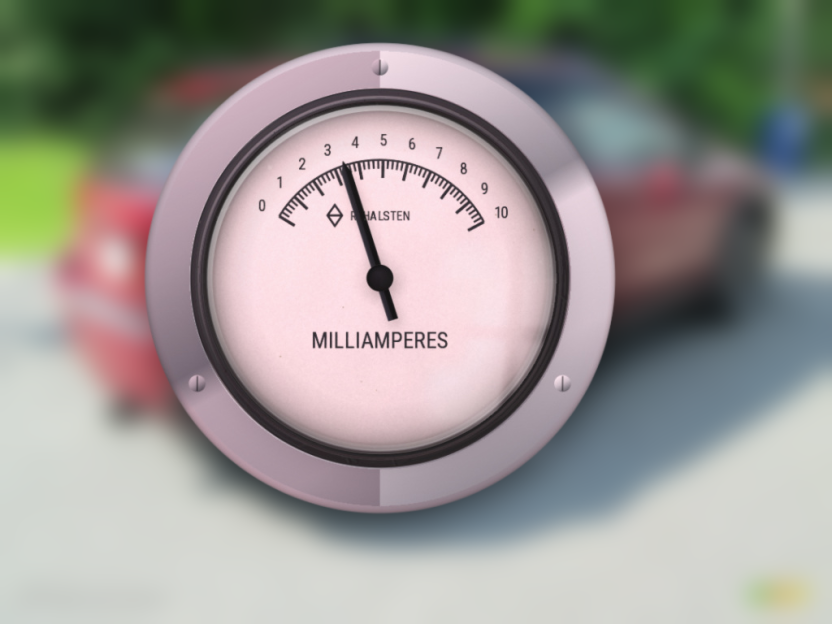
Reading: mA 3.4
